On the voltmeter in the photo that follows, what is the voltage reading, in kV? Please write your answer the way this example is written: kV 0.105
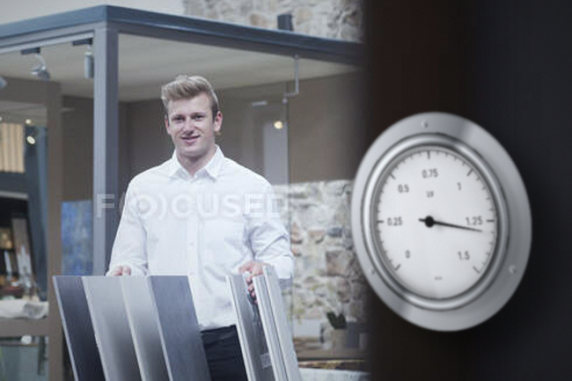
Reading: kV 1.3
